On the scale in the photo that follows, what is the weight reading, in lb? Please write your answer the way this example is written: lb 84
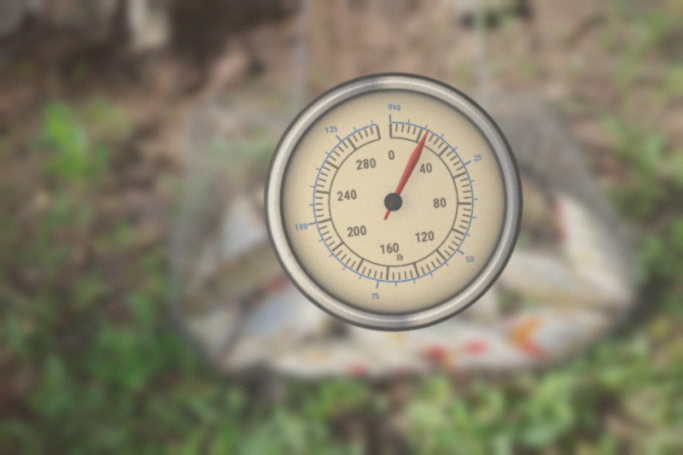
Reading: lb 24
